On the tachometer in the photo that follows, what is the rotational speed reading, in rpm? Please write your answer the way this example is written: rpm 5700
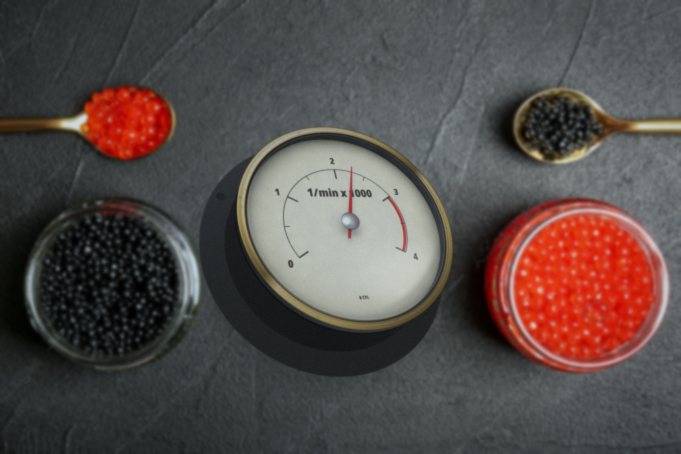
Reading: rpm 2250
